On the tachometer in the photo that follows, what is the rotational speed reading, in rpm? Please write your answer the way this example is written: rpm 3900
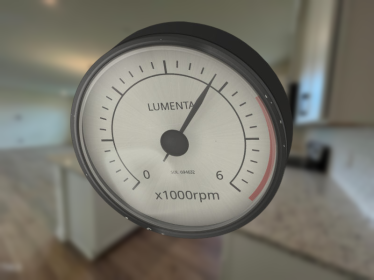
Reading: rpm 3800
